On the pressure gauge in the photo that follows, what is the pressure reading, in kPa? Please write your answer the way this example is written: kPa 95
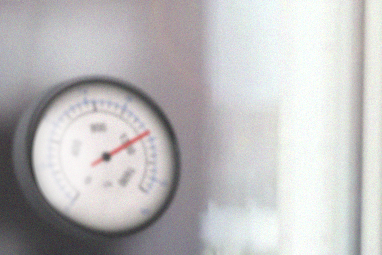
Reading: kPa 1200
